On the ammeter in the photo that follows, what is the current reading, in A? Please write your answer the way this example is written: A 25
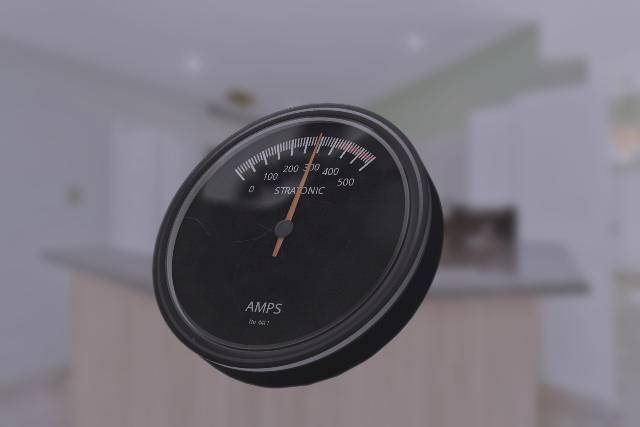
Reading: A 300
